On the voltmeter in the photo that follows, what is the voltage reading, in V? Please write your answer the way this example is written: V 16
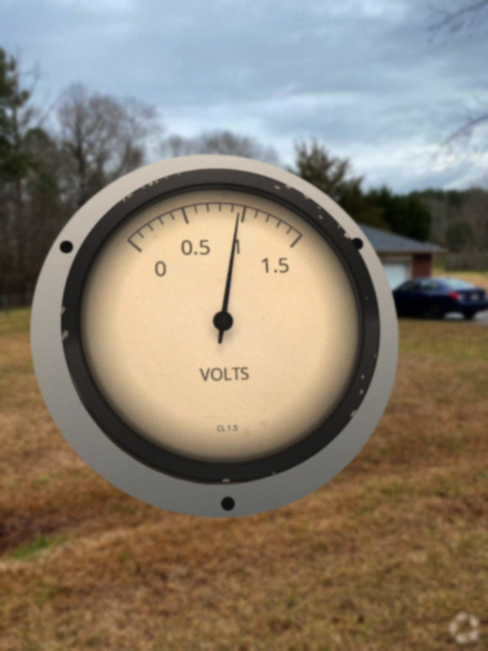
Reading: V 0.95
